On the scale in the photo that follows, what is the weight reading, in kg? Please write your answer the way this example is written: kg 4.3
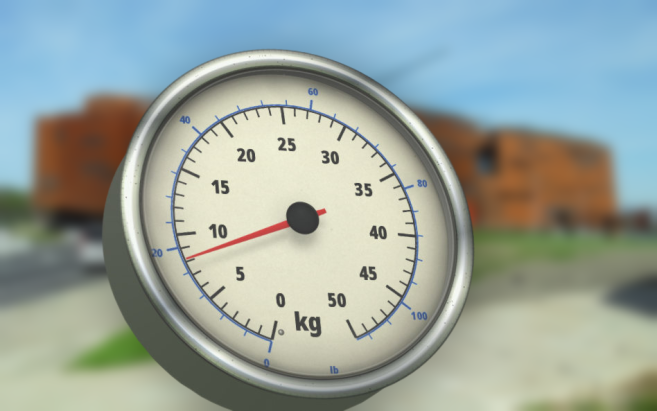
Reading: kg 8
